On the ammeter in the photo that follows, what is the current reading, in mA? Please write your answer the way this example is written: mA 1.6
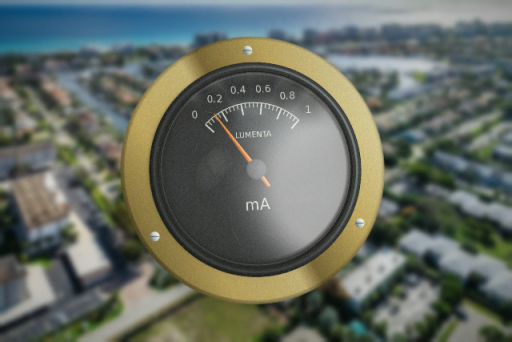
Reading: mA 0.12
